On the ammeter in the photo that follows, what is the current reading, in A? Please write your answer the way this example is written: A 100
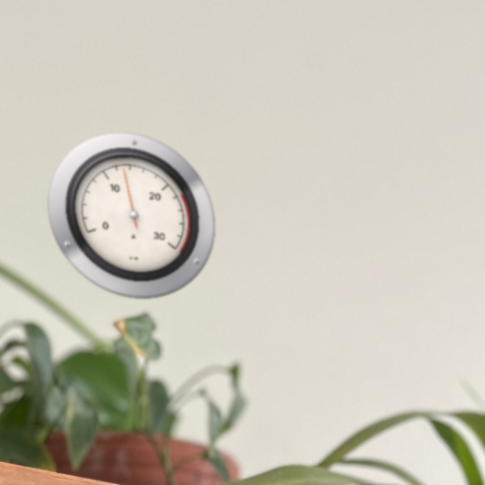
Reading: A 13
